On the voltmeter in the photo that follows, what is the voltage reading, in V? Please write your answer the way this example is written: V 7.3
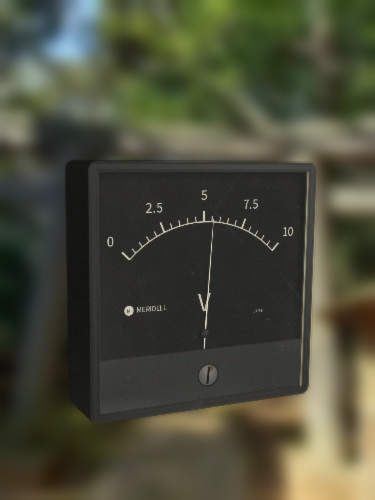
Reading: V 5.5
